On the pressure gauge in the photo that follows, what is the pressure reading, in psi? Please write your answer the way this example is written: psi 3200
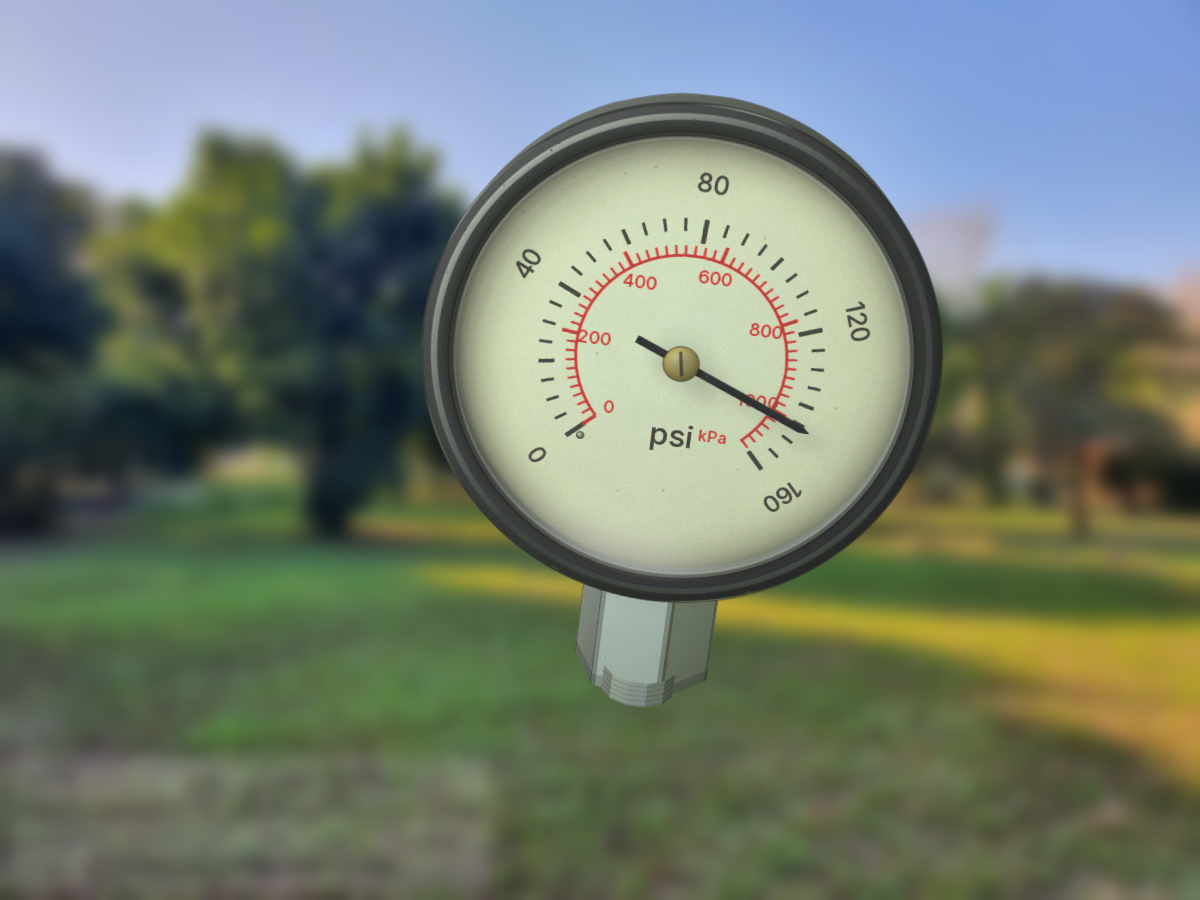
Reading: psi 145
